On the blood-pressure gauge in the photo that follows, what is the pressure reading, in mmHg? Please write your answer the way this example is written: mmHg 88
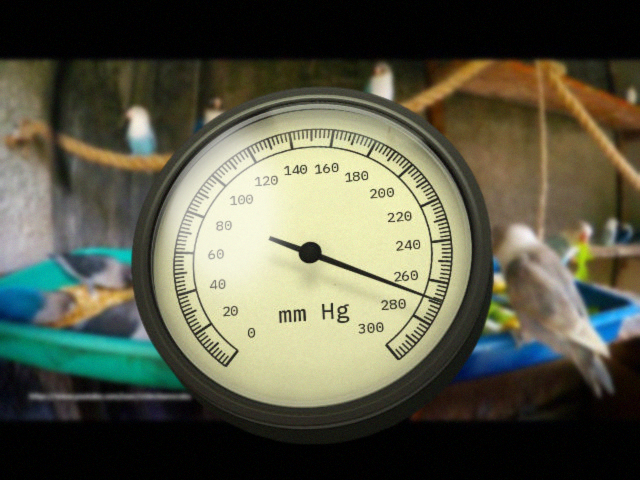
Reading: mmHg 270
